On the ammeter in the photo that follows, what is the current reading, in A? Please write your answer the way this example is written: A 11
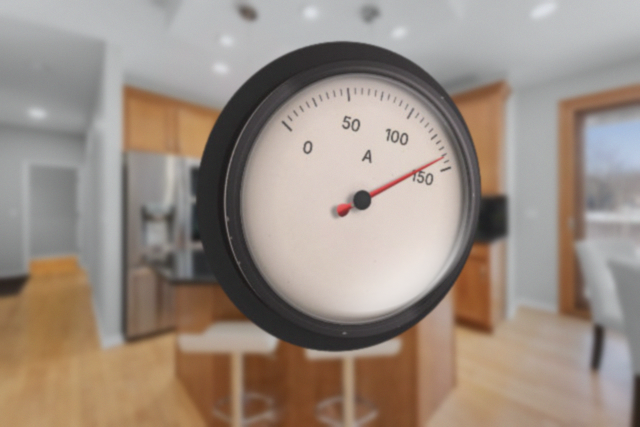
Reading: A 140
